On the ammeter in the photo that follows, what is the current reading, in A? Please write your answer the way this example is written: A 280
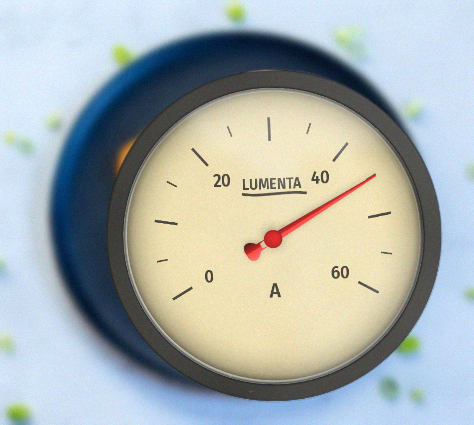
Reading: A 45
